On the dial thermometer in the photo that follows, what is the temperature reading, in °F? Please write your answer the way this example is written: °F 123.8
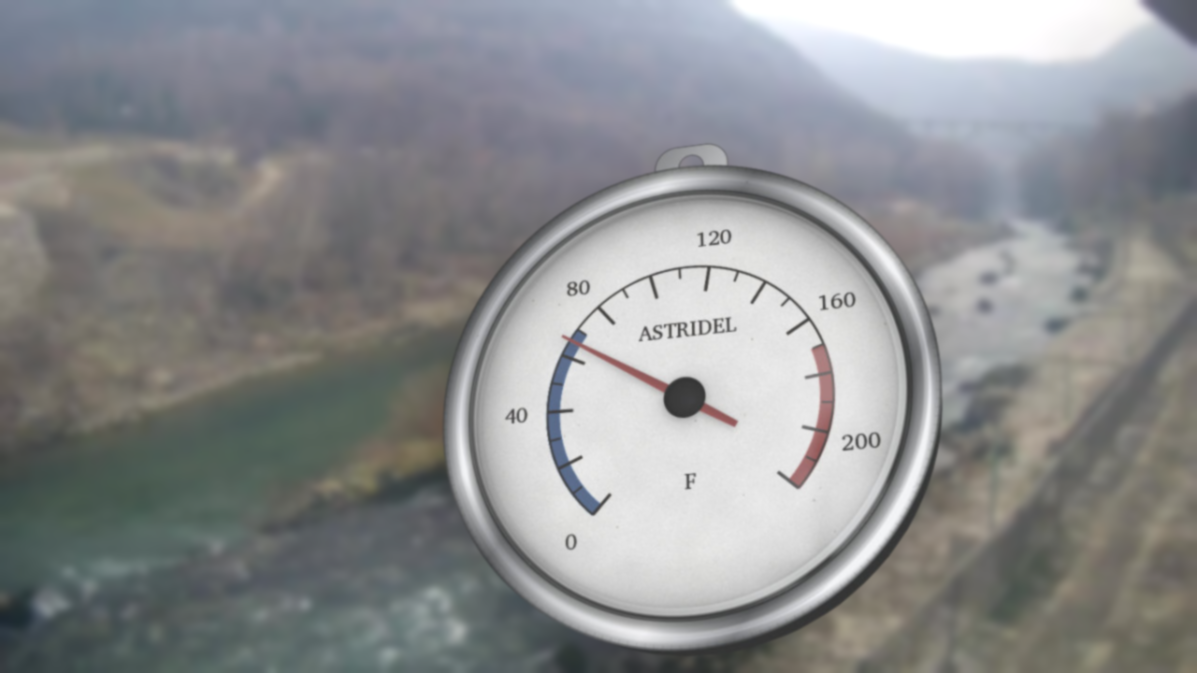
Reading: °F 65
